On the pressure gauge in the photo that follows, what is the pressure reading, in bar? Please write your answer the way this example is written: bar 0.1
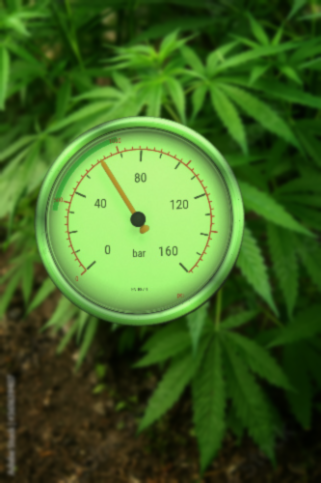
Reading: bar 60
